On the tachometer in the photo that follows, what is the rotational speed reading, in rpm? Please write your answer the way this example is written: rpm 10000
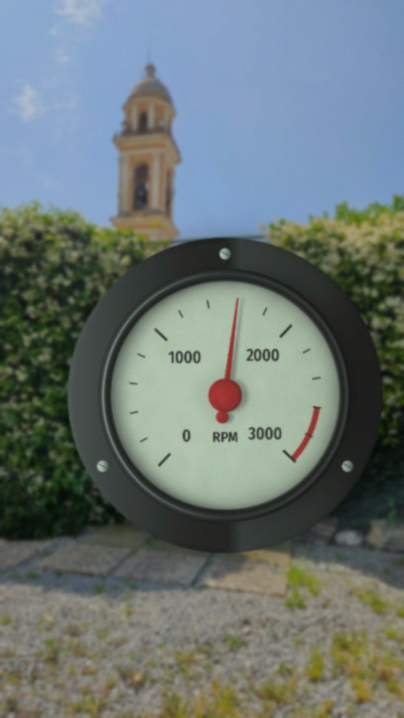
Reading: rpm 1600
